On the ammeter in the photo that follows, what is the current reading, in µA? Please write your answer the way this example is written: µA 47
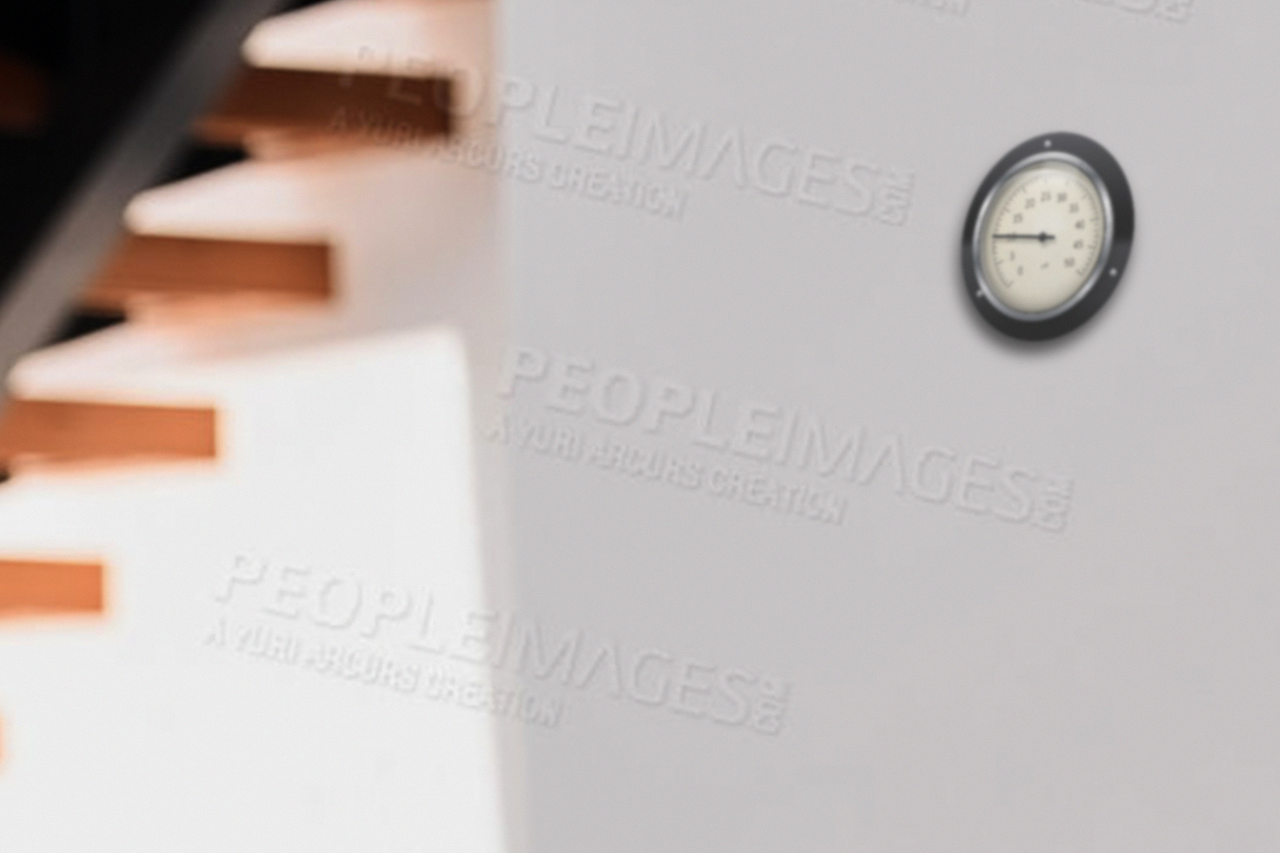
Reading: µA 10
